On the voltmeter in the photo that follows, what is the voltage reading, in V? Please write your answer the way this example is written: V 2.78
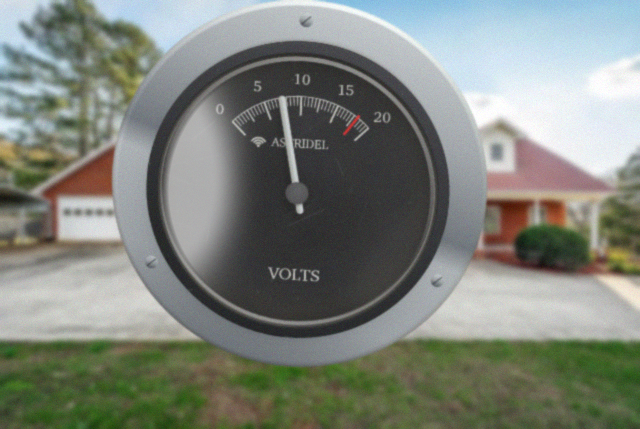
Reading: V 7.5
